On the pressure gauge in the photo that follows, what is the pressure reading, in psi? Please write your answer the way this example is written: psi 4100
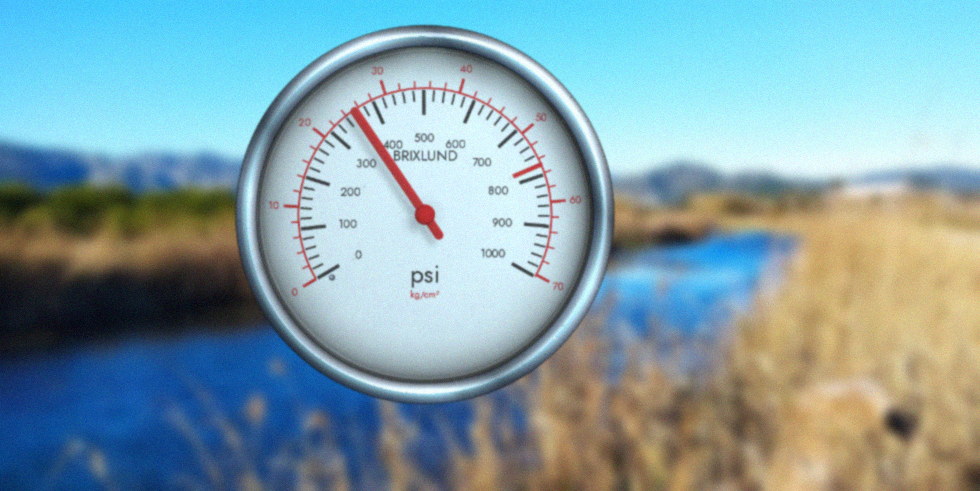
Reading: psi 360
